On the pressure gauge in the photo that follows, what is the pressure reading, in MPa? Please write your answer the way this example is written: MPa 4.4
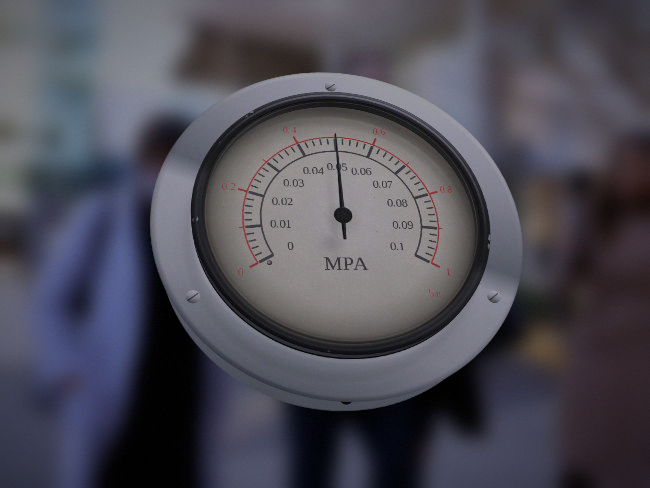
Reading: MPa 0.05
